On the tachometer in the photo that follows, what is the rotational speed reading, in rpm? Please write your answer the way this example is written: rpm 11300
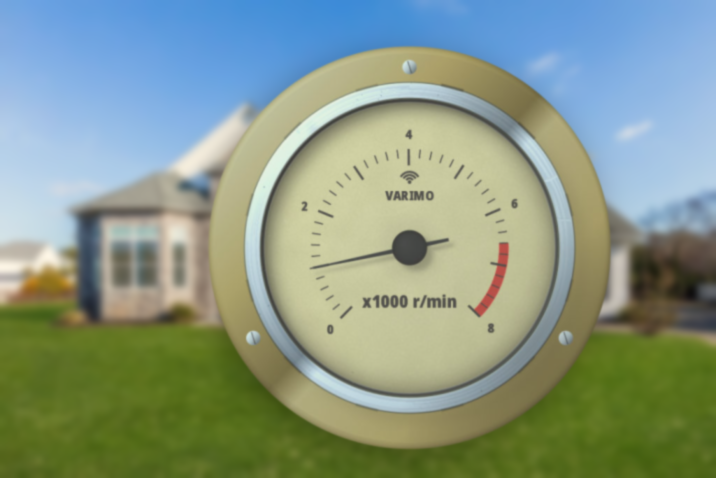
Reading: rpm 1000
